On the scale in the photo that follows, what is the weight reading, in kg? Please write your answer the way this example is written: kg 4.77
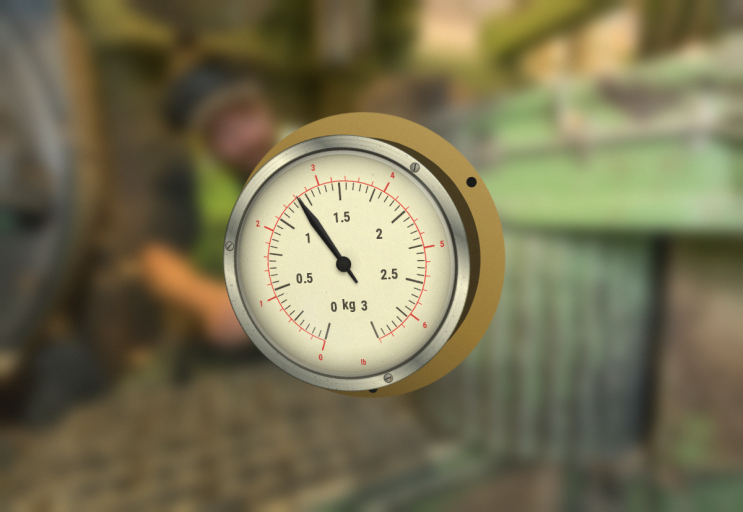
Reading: kg 1.2
